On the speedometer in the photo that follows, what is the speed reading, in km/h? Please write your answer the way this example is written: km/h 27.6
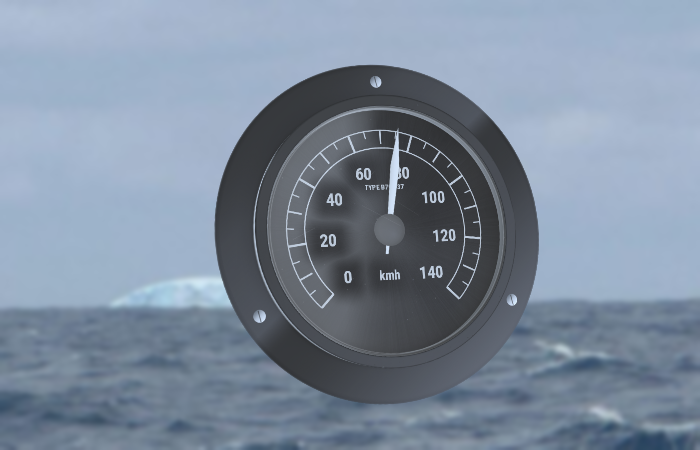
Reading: km/h 75
